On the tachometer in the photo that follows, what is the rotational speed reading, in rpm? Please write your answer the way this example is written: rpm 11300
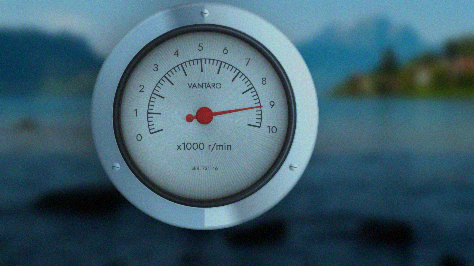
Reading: rpm 9000
